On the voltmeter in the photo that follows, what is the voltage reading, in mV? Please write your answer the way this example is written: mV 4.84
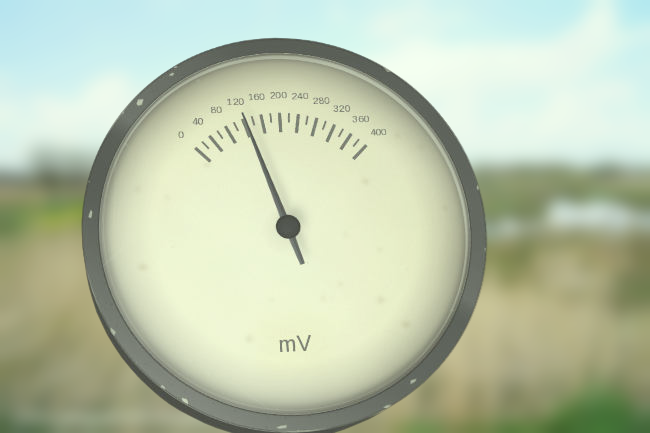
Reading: mV 120
